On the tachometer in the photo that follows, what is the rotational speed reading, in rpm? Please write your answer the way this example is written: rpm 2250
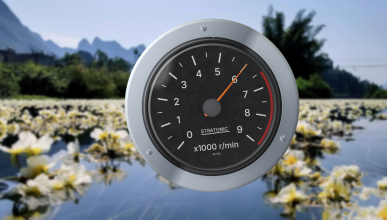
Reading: rpm 6000
